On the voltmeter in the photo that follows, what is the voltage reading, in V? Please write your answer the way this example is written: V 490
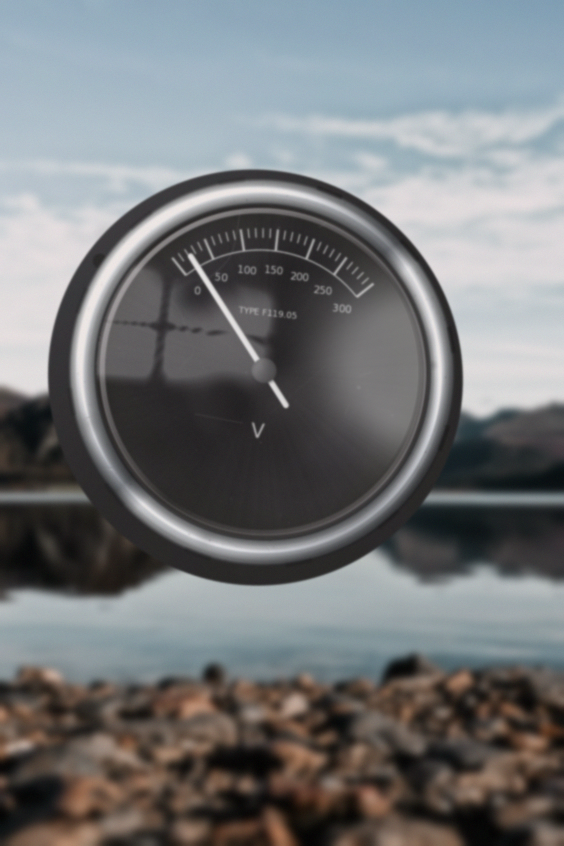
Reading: V 20
